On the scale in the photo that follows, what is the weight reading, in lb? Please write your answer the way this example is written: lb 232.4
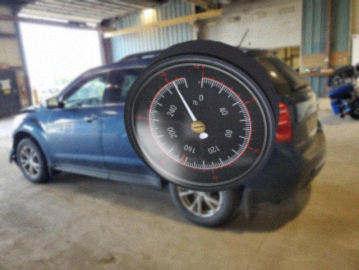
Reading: lb 270
